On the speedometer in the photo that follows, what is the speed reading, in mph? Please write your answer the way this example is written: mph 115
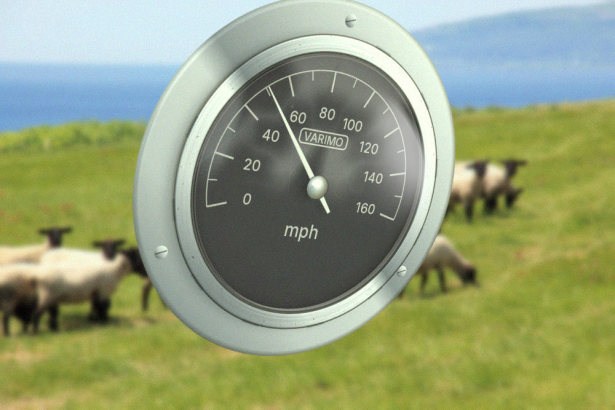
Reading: mph 50
